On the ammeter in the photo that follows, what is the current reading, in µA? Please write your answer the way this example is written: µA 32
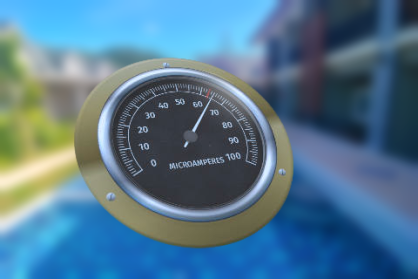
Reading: µA 65
